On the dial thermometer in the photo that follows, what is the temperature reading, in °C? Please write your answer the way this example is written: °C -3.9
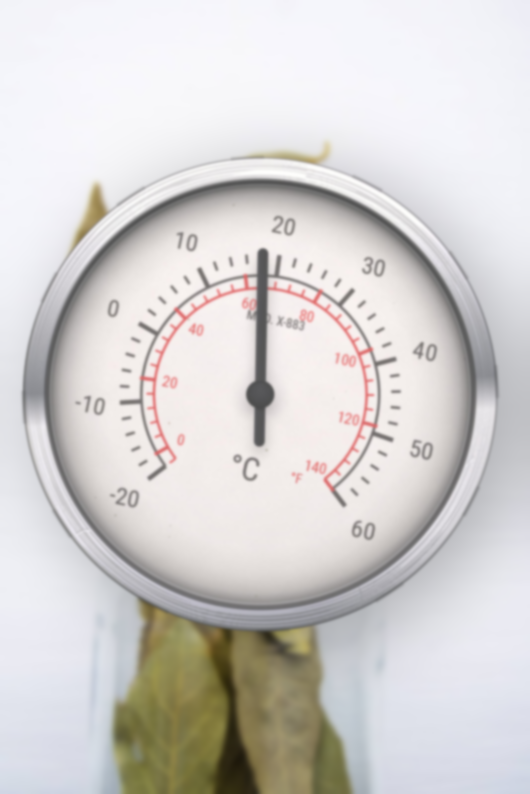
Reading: °C 18
